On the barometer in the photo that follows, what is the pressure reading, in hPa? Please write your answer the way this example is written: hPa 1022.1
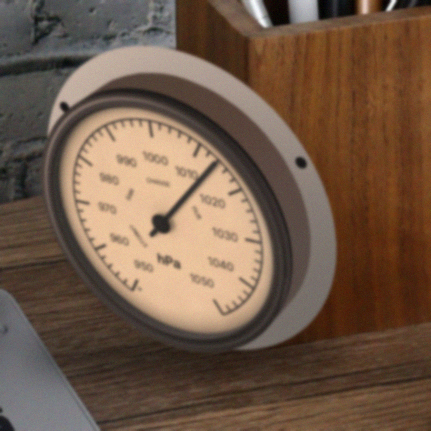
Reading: hPa 1014
